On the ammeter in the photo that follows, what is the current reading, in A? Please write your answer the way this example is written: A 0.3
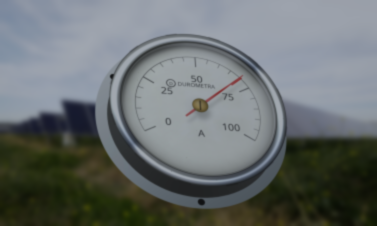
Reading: A 70
